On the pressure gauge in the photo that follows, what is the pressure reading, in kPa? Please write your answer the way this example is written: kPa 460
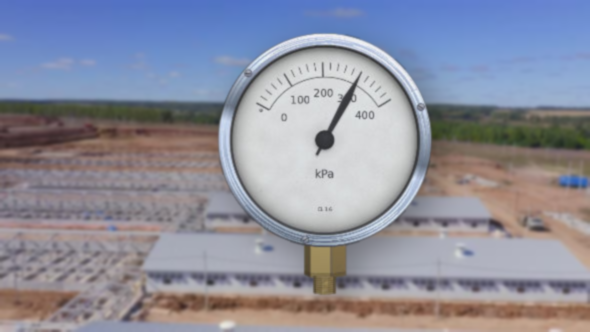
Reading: kPa 300
